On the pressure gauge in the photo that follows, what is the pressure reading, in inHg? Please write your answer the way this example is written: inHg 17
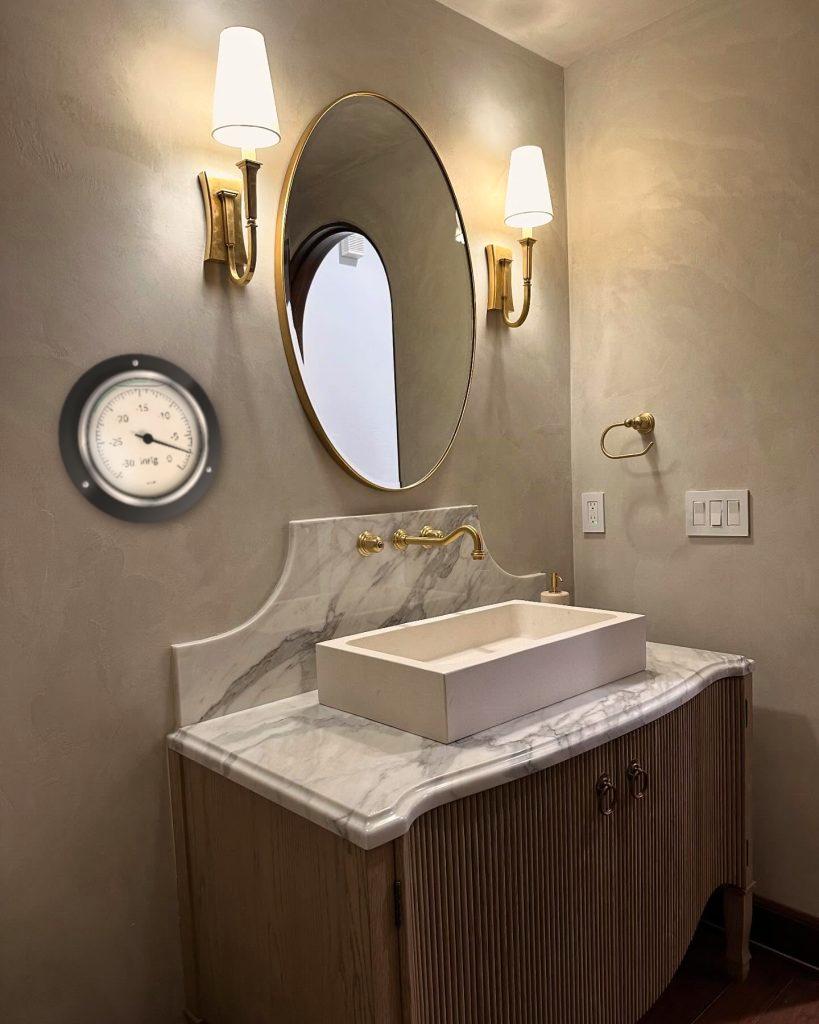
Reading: inHg -2.5
